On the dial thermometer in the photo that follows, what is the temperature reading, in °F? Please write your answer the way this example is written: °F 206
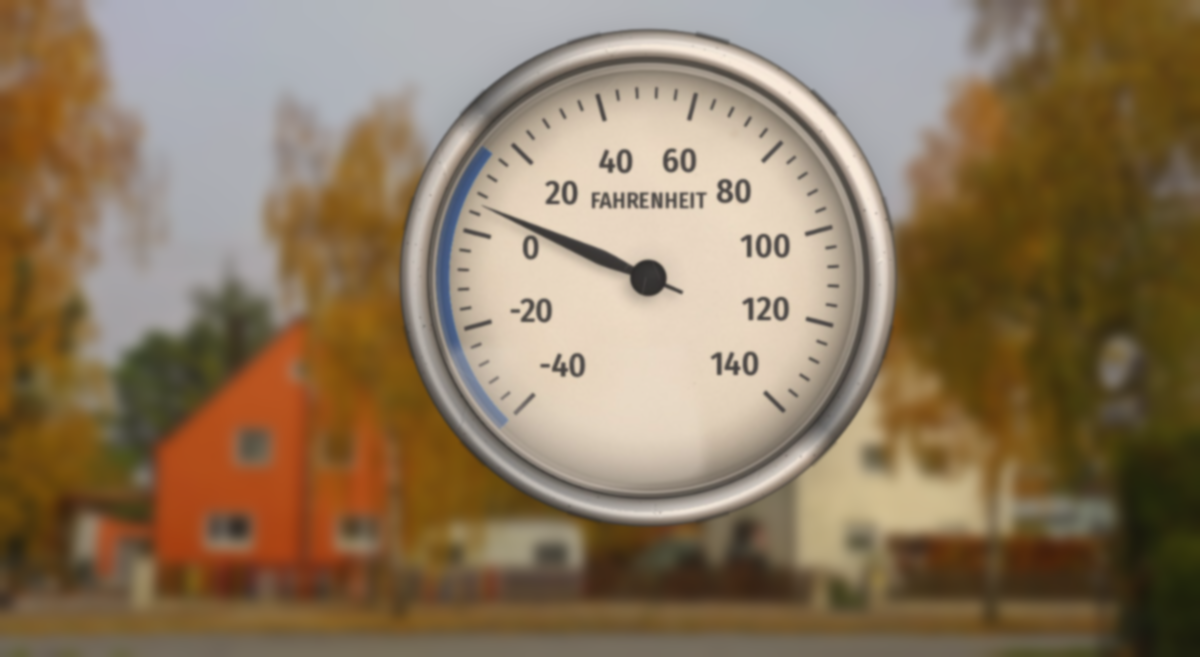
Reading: °F 6
